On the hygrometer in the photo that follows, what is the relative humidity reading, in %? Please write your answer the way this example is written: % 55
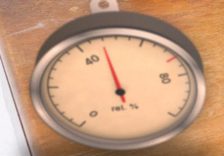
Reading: % 48
